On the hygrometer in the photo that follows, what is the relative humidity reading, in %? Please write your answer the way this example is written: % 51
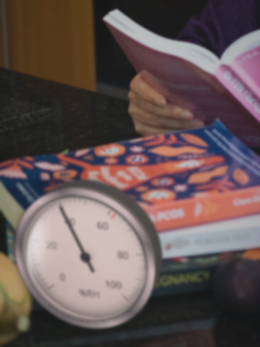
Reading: % 40
